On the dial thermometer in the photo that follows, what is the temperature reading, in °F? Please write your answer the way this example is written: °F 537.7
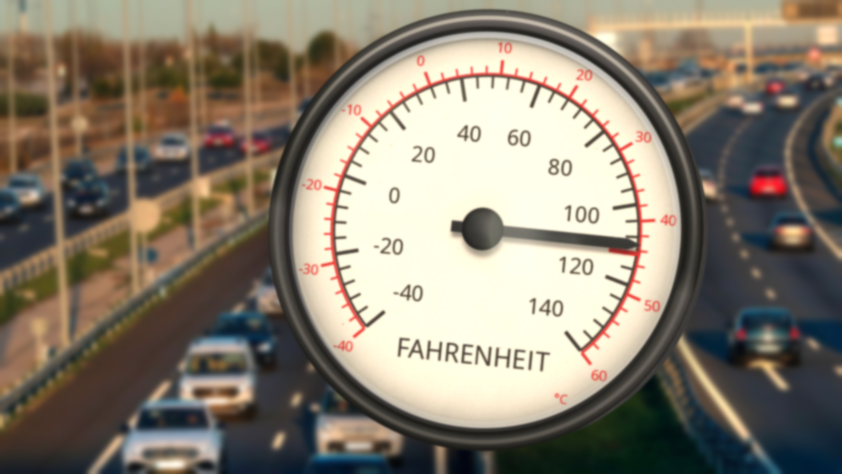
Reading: °F 110
